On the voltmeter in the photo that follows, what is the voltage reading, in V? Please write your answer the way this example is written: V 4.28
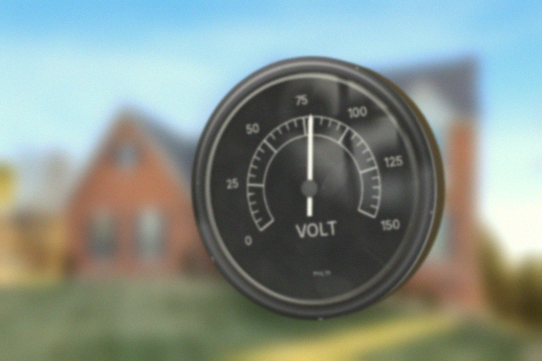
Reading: V 80
